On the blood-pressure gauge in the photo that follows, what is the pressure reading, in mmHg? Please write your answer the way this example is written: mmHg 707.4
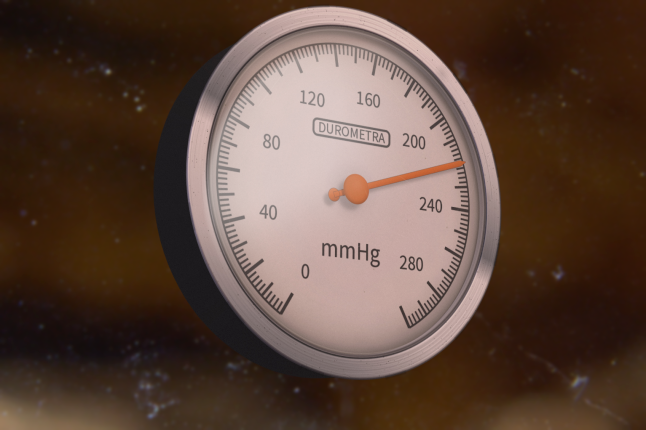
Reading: mmHg 220
